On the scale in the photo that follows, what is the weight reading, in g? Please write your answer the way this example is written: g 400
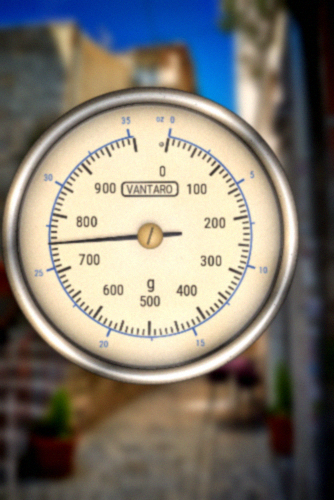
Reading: g 750
